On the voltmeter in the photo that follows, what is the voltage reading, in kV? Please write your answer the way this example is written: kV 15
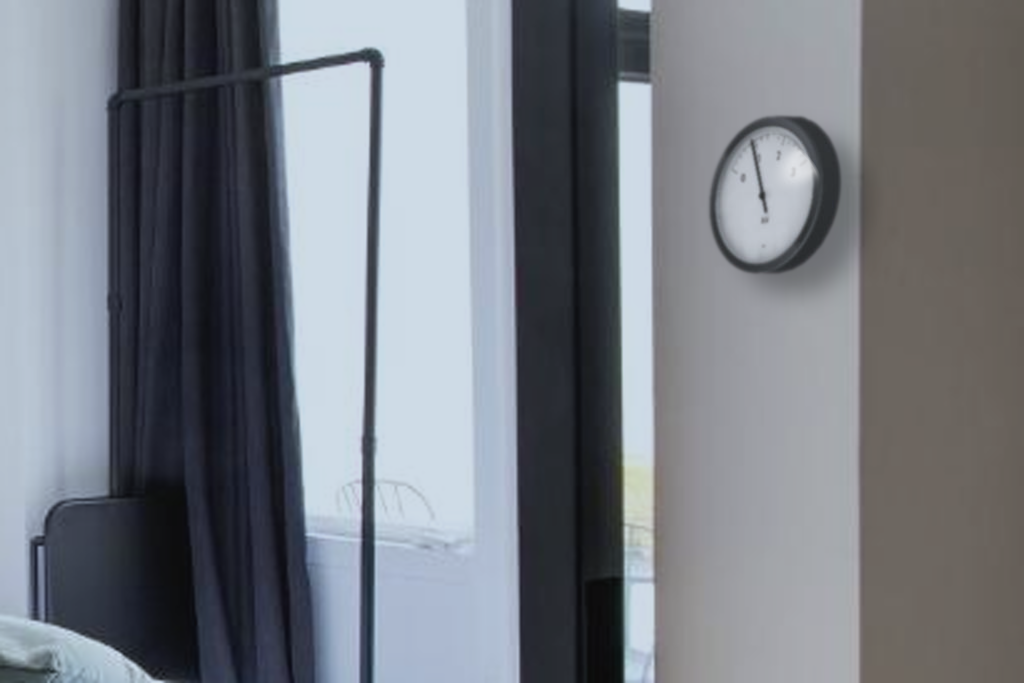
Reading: kV 1
